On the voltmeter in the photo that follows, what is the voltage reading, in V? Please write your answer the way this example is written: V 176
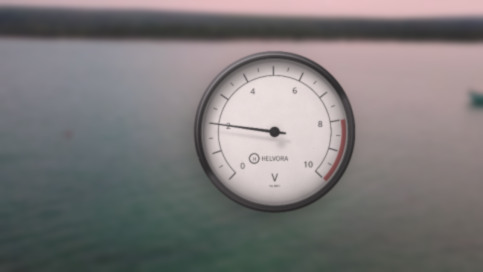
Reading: V 2
